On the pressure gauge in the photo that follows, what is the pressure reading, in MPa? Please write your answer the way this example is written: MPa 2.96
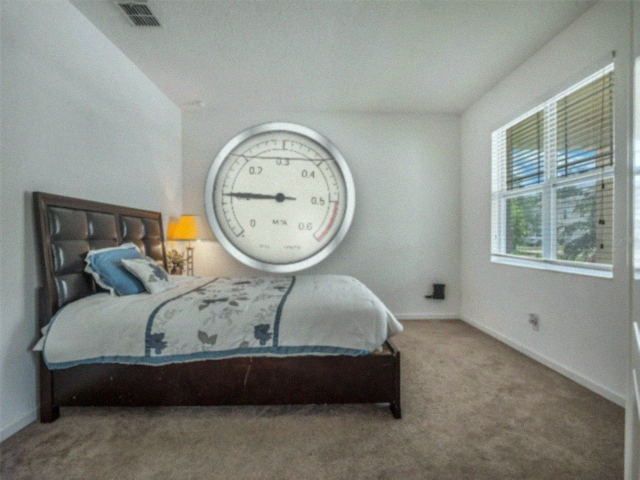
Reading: MPa 0.1
